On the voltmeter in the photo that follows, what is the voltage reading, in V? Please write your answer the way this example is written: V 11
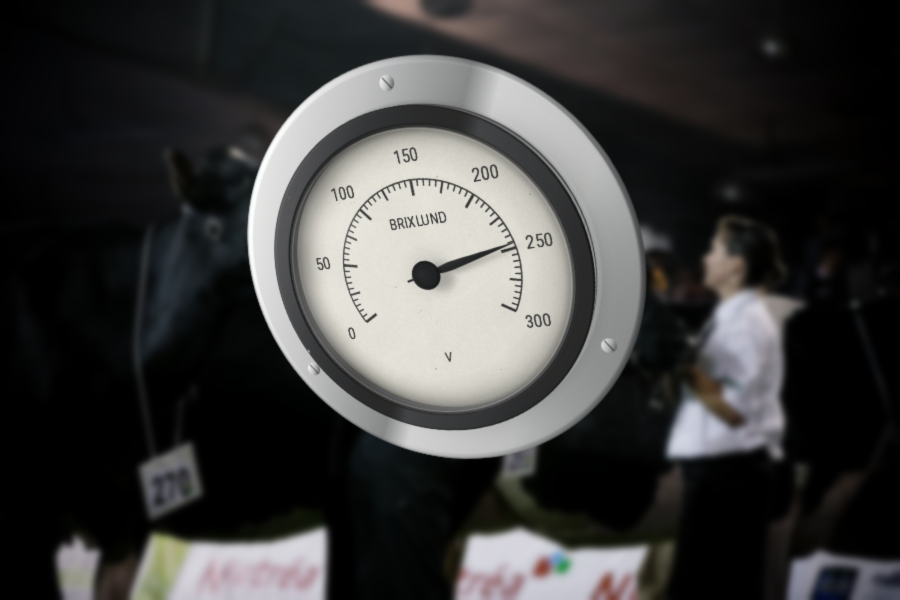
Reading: V 245
